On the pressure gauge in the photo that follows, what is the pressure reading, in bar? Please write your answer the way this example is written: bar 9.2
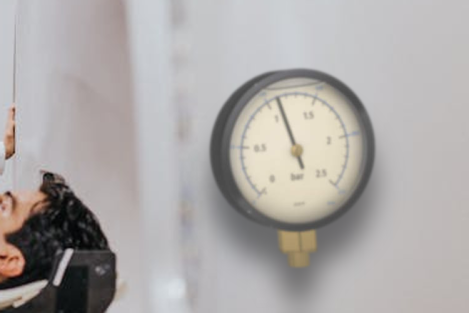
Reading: bar 1.1
